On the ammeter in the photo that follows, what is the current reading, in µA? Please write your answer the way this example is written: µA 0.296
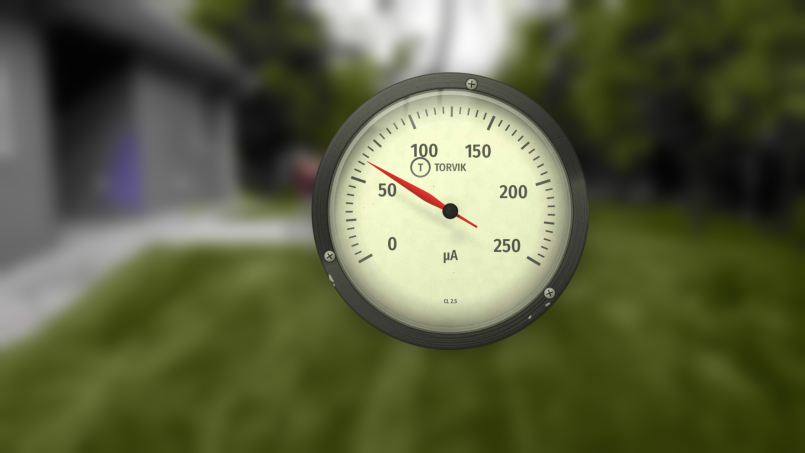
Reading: µA 62.5
